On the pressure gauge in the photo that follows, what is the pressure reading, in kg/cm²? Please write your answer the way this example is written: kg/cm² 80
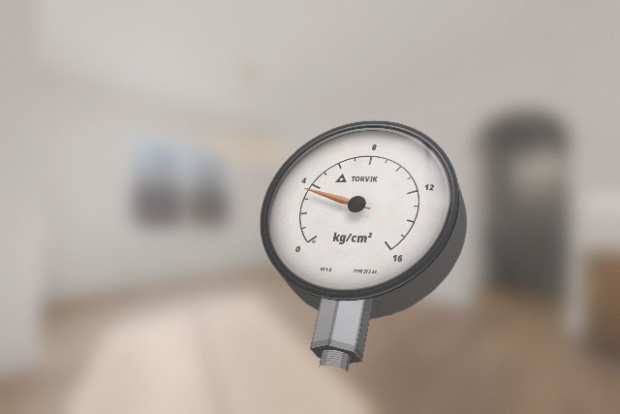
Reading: kg/cm² 3.5
